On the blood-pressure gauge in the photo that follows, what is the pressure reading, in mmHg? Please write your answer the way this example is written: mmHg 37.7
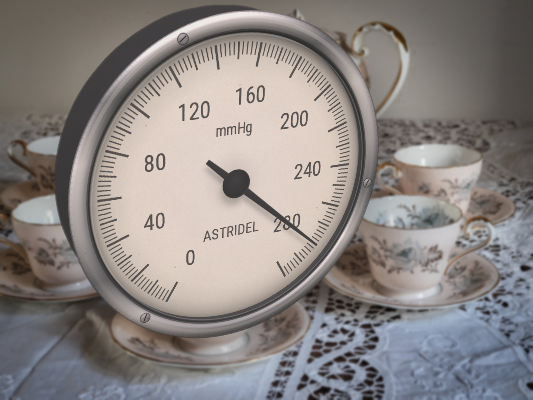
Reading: mmHg 280
